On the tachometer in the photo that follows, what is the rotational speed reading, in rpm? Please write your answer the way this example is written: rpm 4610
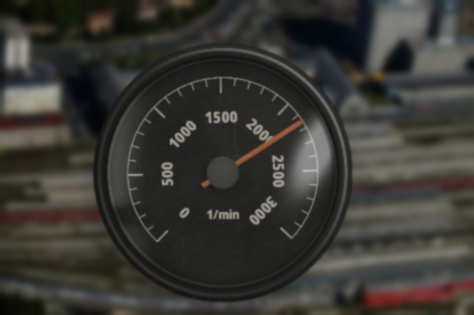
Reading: rpm 2150
